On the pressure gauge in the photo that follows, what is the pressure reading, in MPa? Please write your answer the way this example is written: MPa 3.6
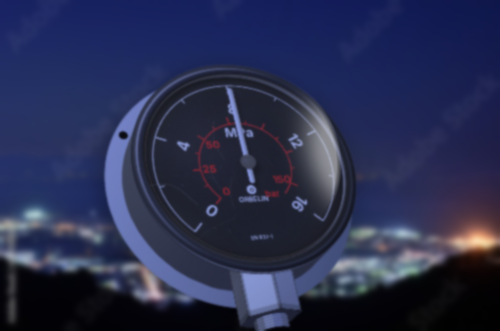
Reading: MPa 8
